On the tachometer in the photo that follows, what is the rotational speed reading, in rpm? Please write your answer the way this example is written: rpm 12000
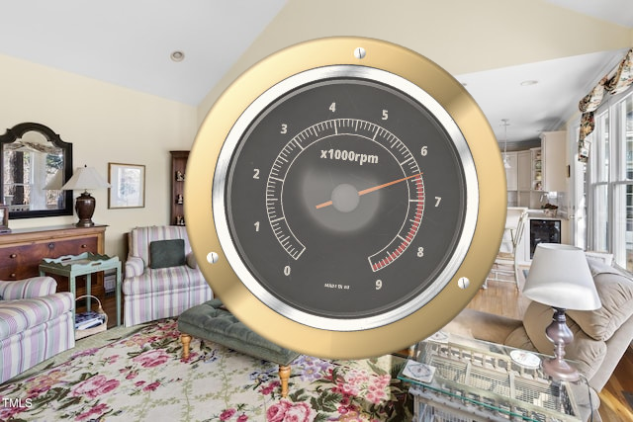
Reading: rpm 6400
